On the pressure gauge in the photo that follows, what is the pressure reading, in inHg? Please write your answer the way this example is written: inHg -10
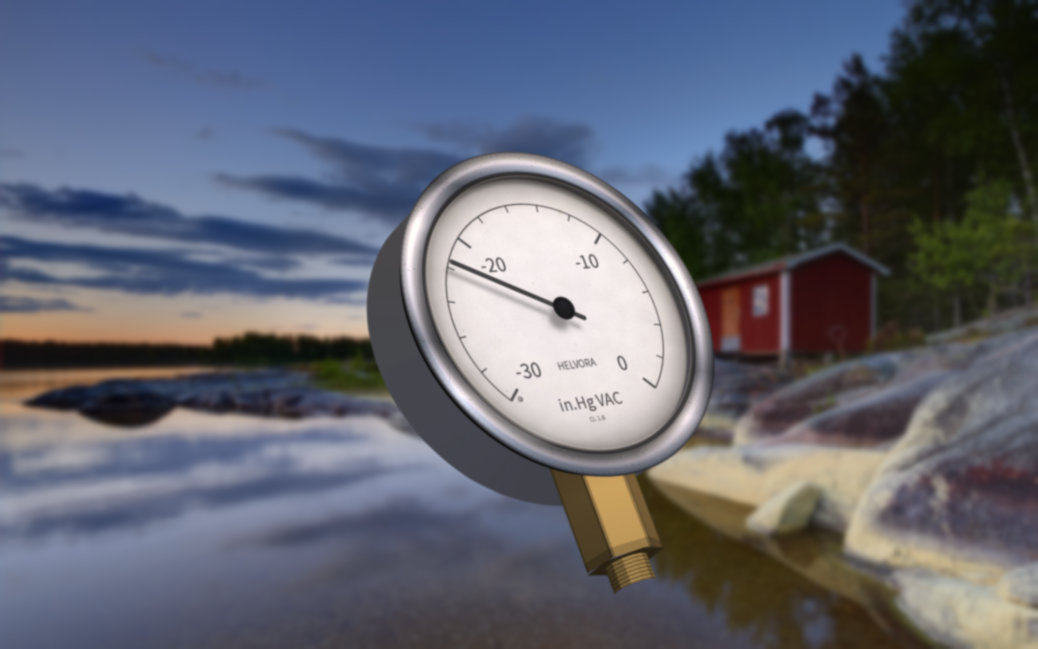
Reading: inHg -22
